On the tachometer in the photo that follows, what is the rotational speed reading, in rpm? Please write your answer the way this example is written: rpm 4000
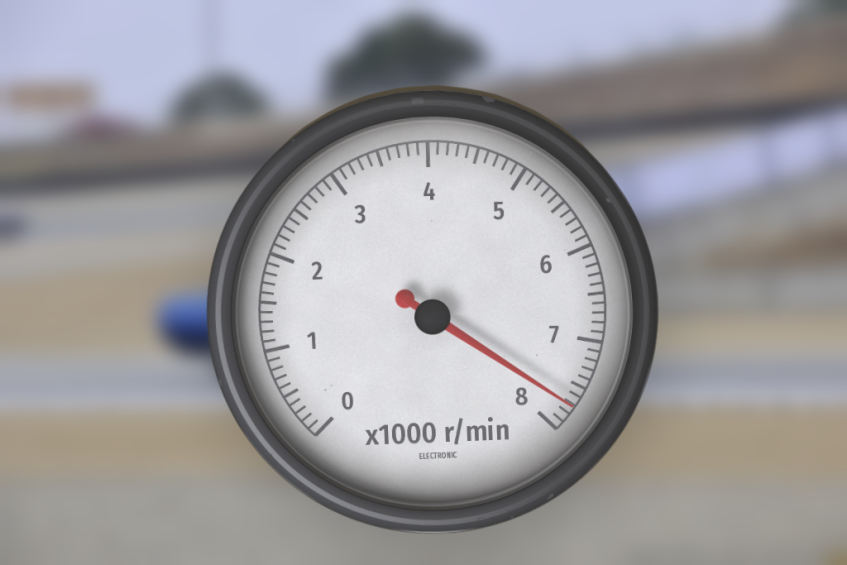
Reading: rpm 7700
